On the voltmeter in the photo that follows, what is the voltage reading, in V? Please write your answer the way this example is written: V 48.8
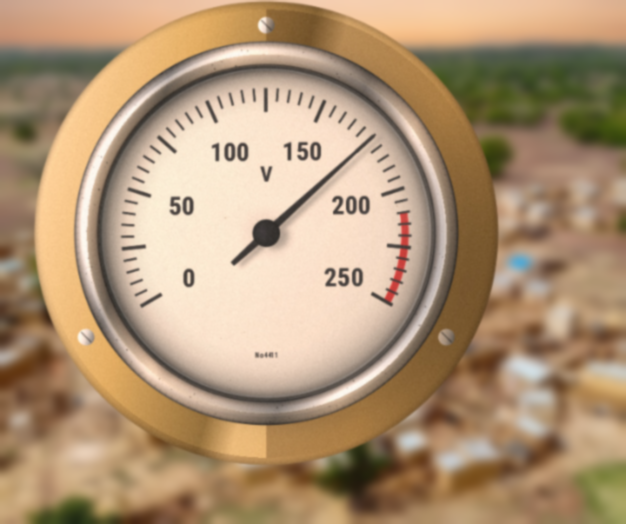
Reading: V 175
